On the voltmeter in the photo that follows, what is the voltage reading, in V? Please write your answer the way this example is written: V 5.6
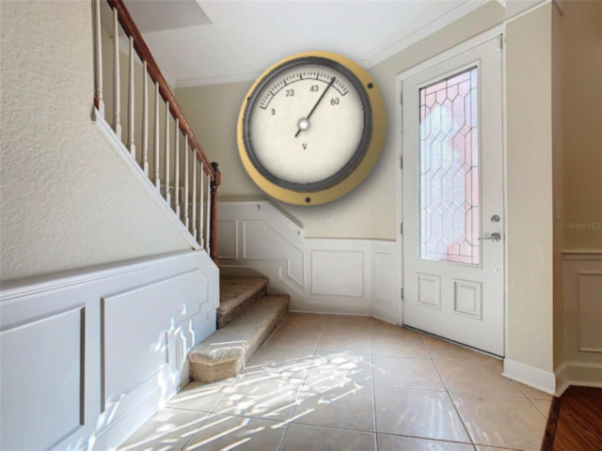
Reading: V 50
